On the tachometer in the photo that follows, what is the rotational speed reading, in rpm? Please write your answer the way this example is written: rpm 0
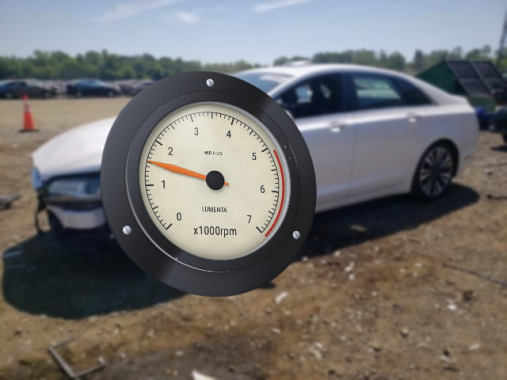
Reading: rpm 1500
